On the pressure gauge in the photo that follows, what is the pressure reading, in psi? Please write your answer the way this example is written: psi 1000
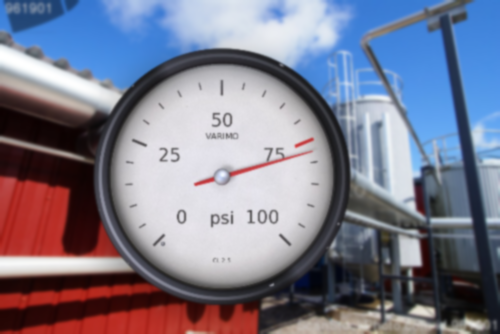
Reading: psi 77.5
